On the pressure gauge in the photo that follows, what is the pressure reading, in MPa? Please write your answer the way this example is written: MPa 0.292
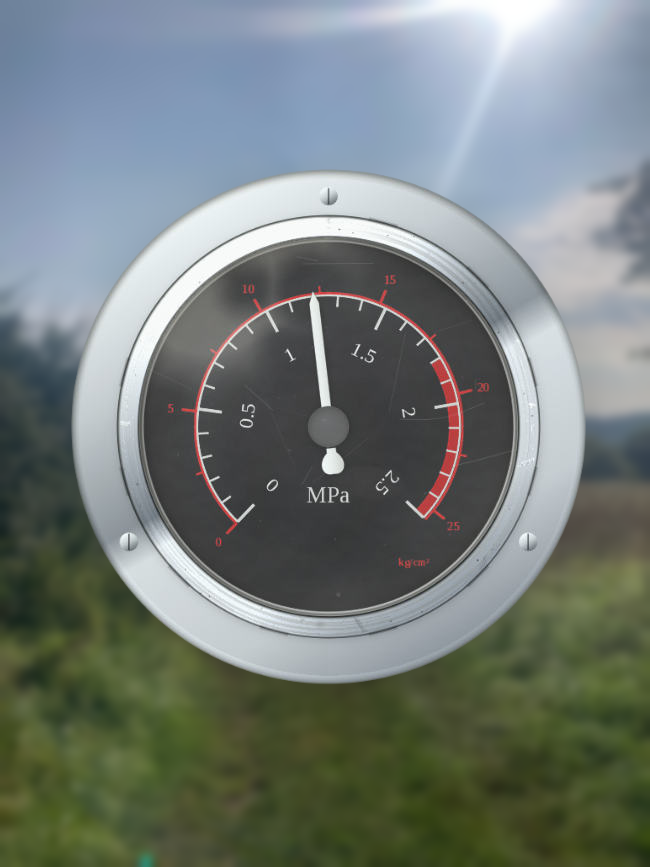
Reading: MPa 1.2
